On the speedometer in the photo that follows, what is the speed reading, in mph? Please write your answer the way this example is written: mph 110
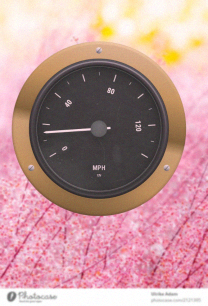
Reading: mph 15
